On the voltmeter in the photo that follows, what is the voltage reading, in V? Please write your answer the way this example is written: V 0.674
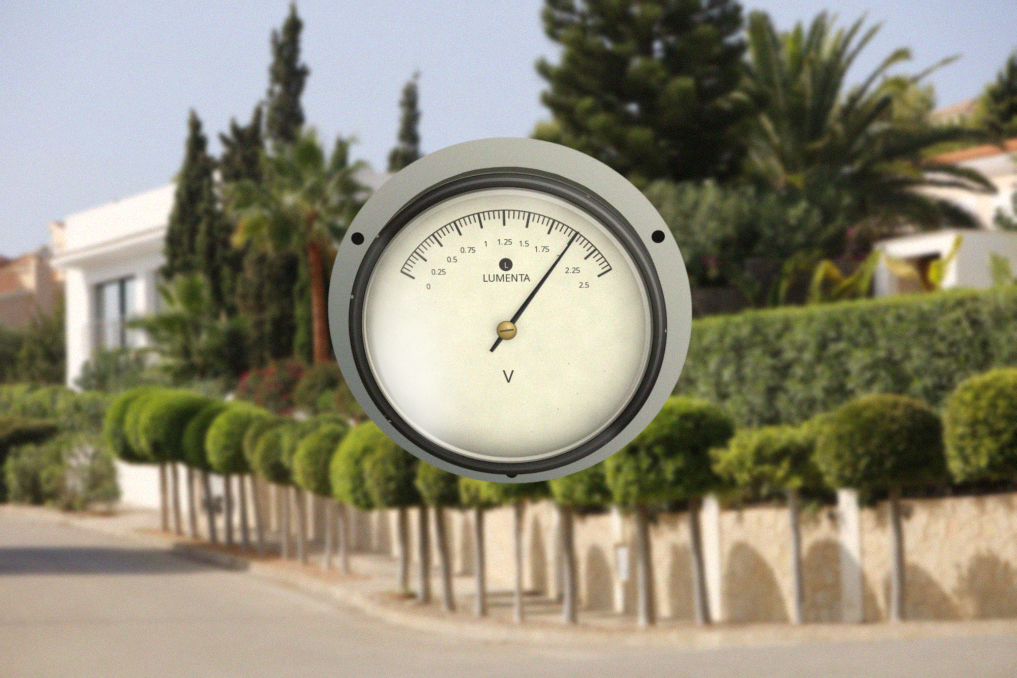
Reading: V 2
